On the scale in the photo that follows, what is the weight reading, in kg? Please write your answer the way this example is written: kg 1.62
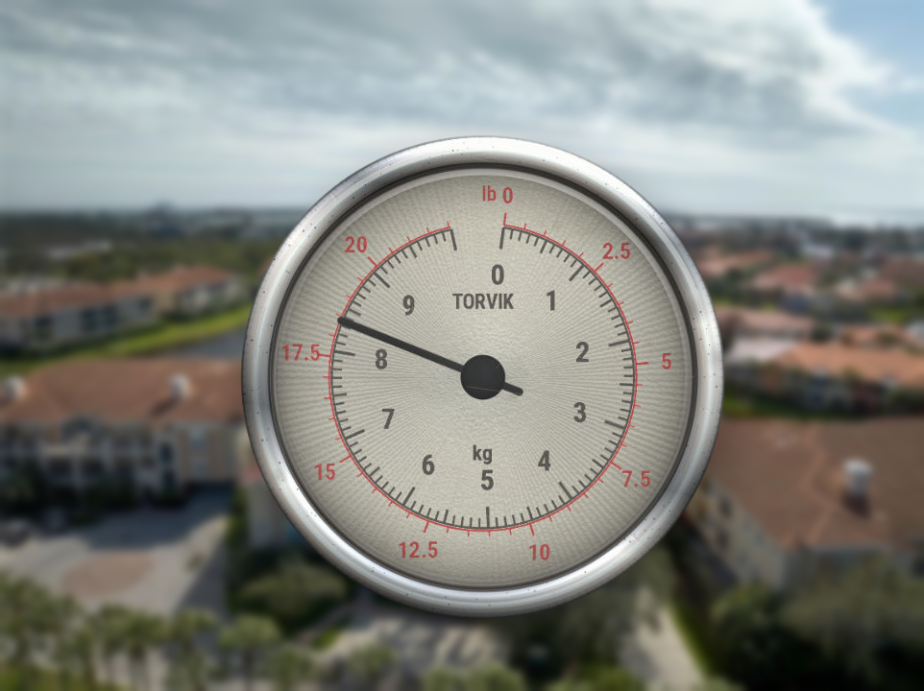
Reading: kg 8.35
